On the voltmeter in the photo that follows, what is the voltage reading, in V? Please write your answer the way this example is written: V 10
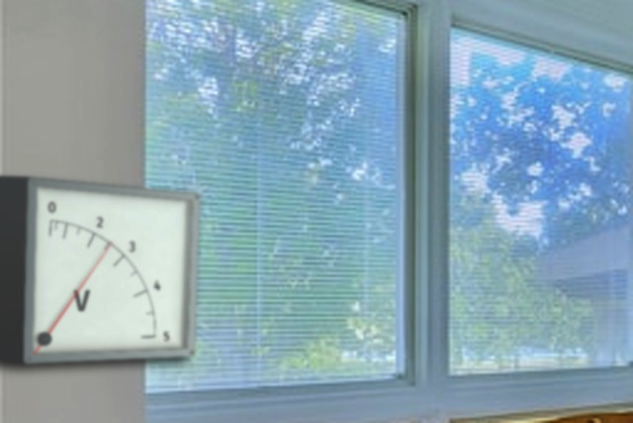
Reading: V 2.5
